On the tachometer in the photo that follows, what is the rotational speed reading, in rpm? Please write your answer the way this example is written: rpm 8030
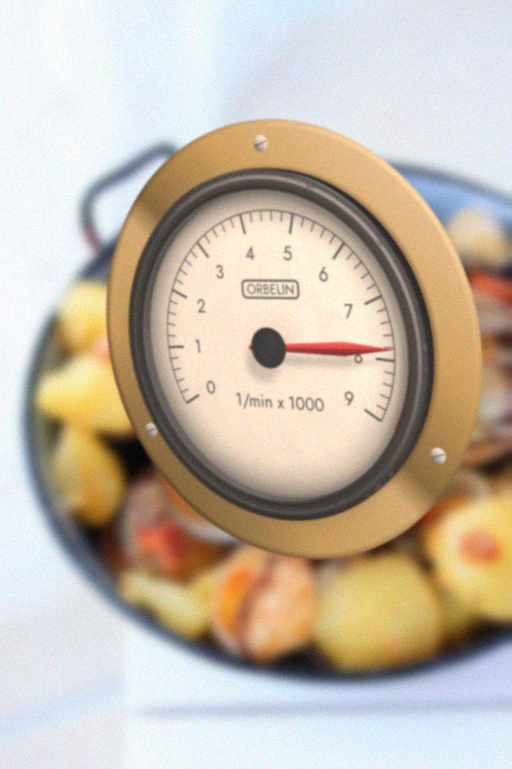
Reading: rpm 7800
